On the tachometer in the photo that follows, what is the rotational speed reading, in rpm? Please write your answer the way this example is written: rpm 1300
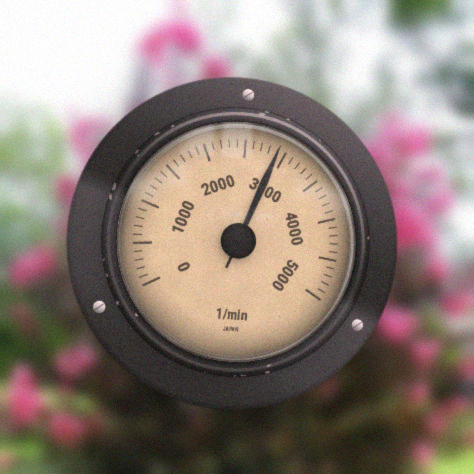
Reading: rpm 2900
